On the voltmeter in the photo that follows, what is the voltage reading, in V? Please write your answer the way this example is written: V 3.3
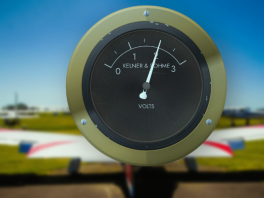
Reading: V 2
